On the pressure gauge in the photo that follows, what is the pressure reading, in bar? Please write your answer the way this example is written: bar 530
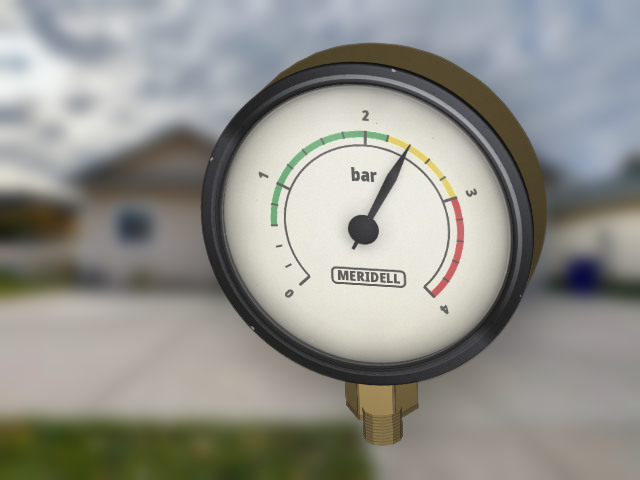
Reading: bar 2.4
